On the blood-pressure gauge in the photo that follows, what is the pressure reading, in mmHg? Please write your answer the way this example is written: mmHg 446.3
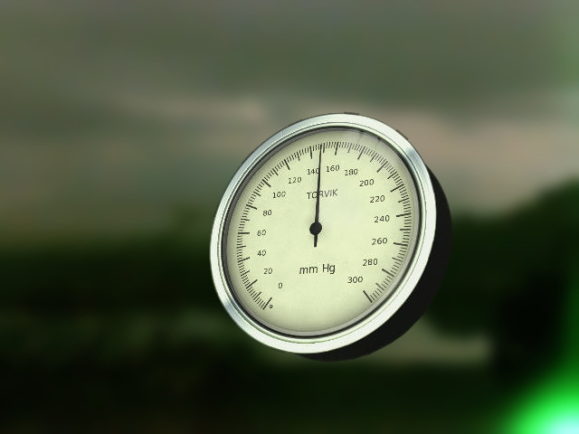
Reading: mmHg 150
